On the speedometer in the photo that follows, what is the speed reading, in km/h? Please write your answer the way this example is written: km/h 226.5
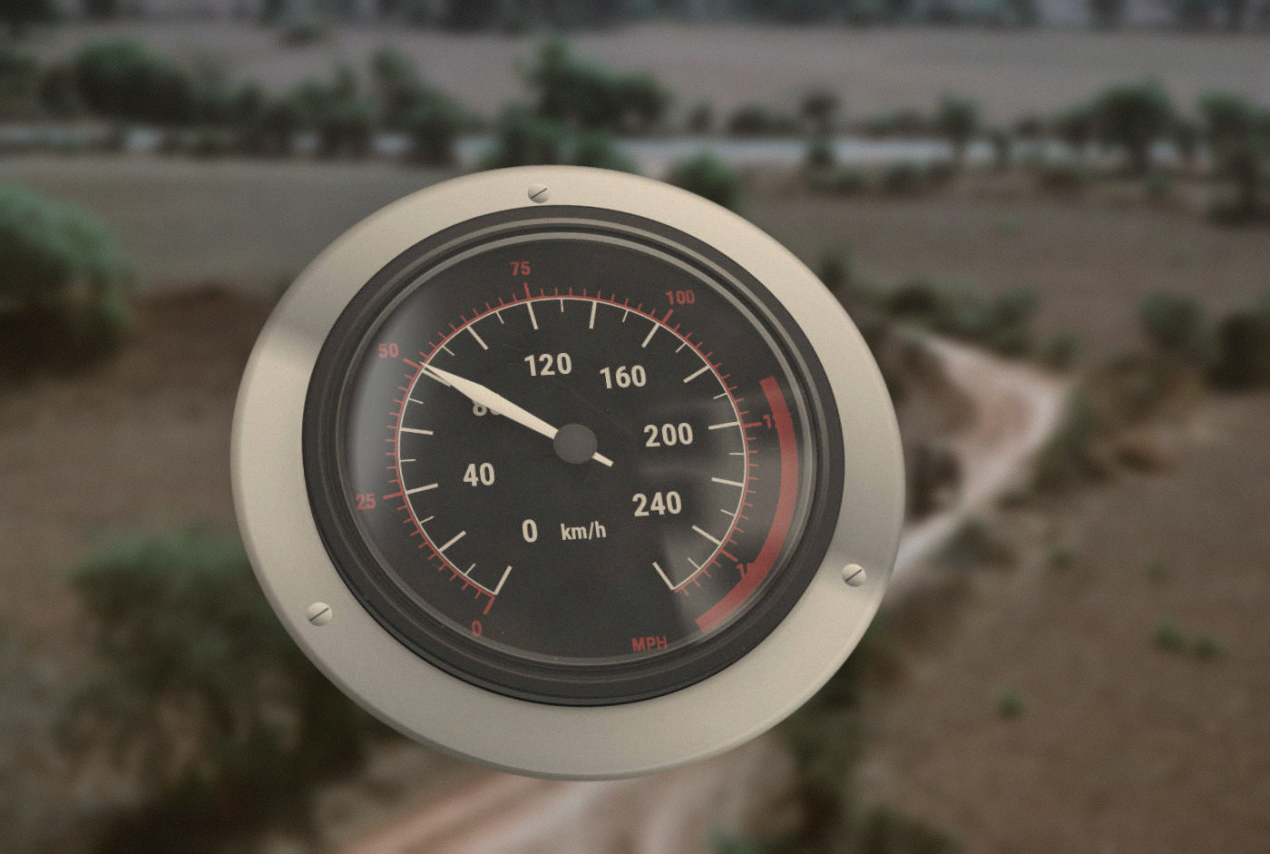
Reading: km/h 80
